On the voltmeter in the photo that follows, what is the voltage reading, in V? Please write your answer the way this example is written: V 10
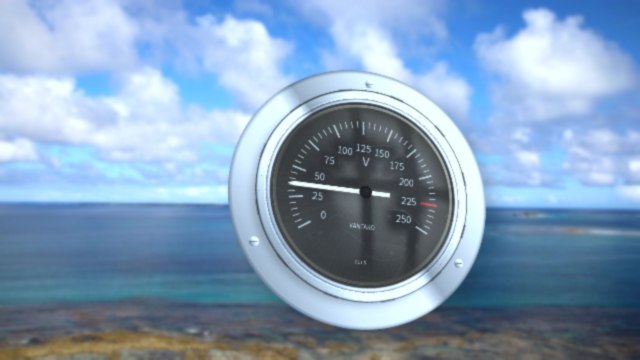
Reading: V 35
